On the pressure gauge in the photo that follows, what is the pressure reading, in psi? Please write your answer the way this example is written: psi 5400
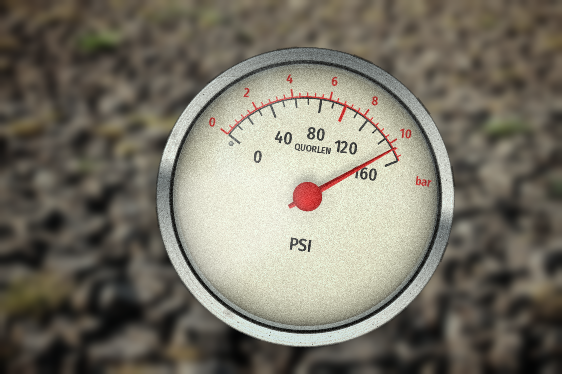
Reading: psi 150
